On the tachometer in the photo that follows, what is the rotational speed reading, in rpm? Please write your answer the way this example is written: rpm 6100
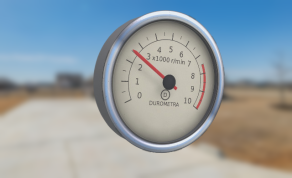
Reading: rpm 2500
